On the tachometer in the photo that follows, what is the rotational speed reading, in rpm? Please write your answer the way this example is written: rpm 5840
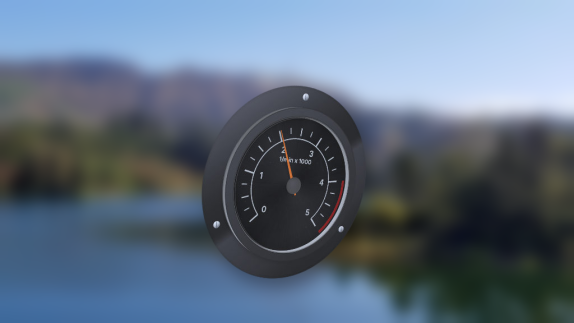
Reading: rpm 2000
